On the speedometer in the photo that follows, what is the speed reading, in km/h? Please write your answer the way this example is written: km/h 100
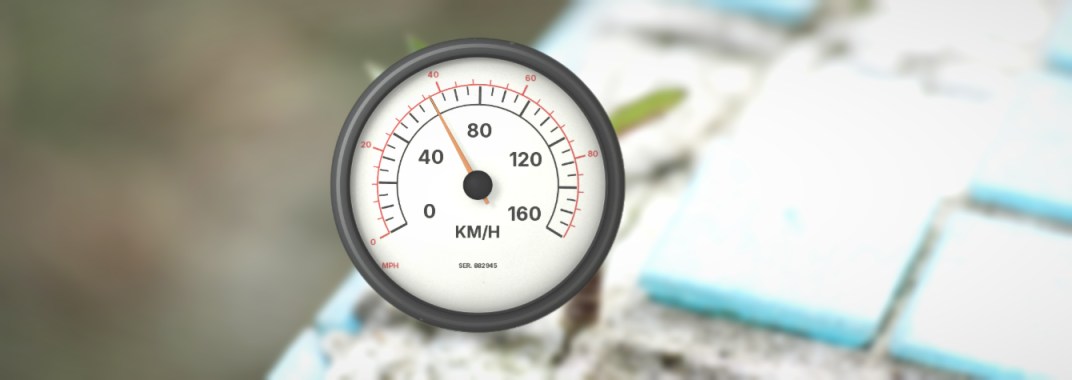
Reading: km/h 60
